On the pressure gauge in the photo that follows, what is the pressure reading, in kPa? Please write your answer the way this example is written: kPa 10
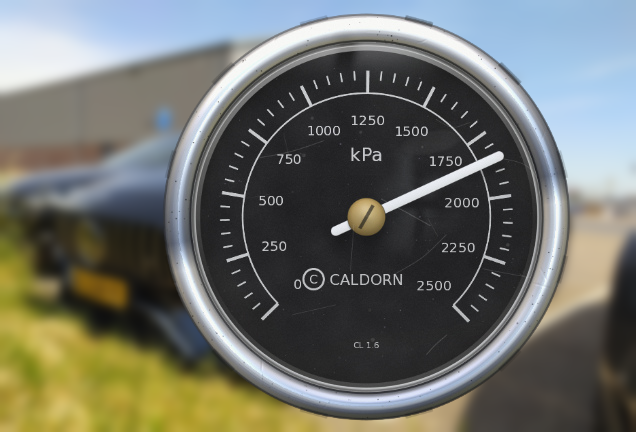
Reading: kPa 1850
